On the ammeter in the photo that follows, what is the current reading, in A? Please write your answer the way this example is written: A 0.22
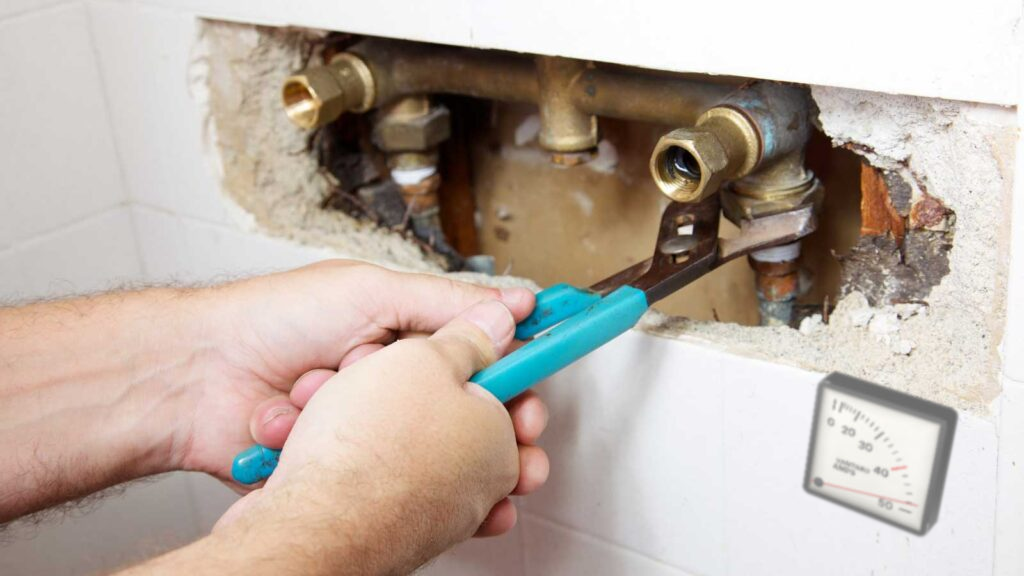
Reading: A 48
